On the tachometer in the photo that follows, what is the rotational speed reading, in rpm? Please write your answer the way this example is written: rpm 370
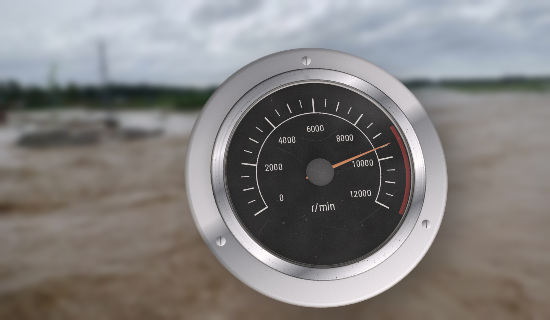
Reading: rpm 9500
